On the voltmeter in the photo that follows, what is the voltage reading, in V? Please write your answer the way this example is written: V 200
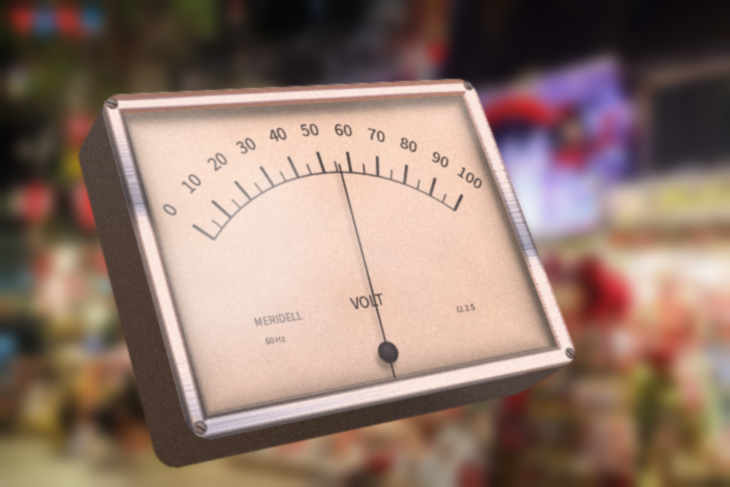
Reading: V 55
